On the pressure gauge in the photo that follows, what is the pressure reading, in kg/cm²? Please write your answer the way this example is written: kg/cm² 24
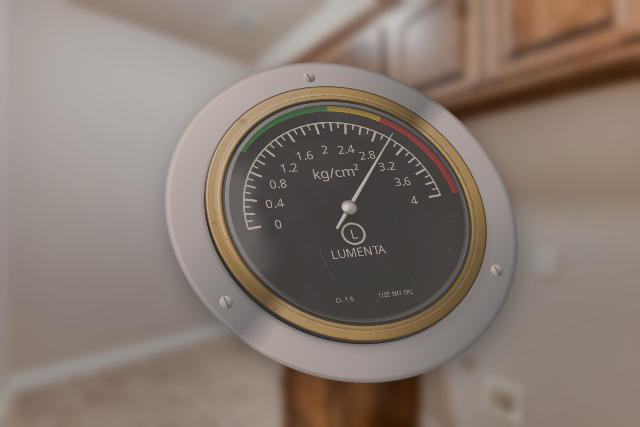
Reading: kg/cm² 3
